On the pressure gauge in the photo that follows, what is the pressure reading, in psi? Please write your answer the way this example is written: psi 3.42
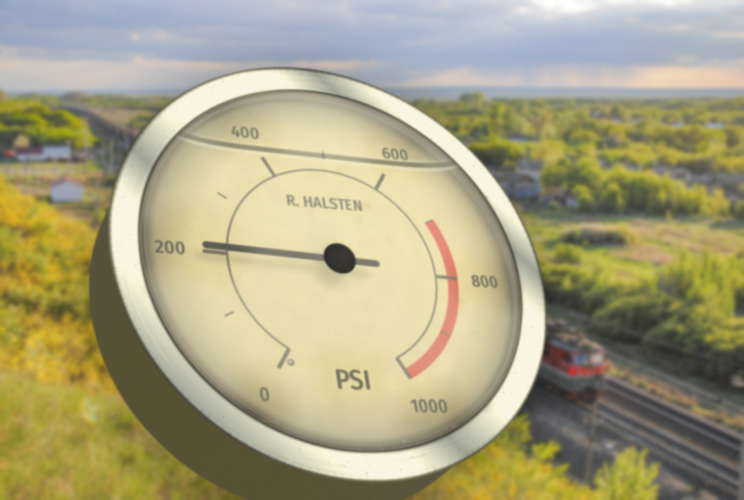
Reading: psi 200
